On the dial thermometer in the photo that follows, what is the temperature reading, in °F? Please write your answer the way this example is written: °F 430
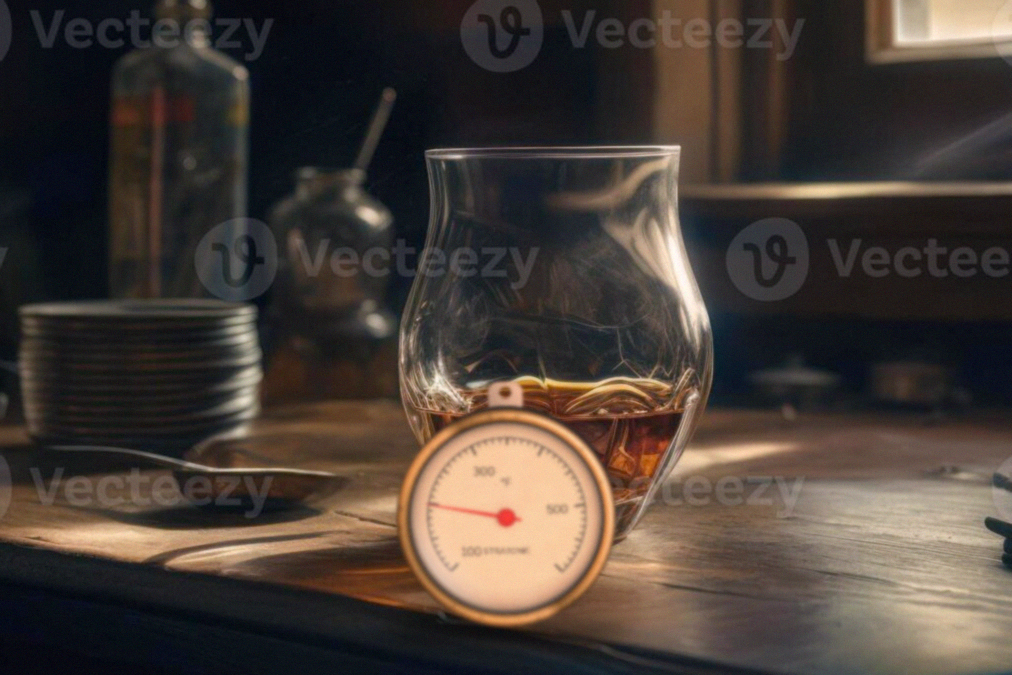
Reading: °F 200
